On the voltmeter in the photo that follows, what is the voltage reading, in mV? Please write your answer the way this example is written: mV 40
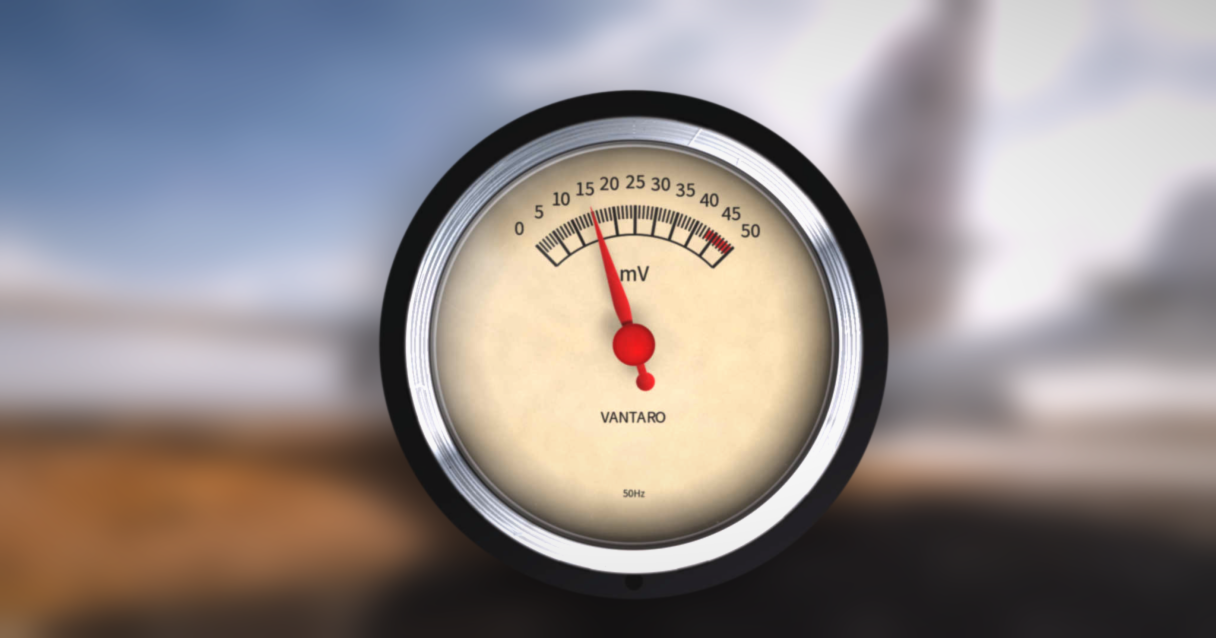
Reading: mV 15
